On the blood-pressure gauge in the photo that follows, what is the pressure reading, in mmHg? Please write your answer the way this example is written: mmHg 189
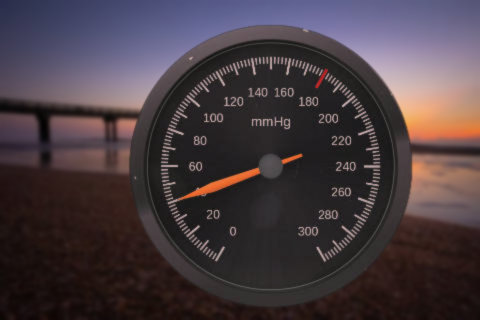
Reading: mmHg 40
